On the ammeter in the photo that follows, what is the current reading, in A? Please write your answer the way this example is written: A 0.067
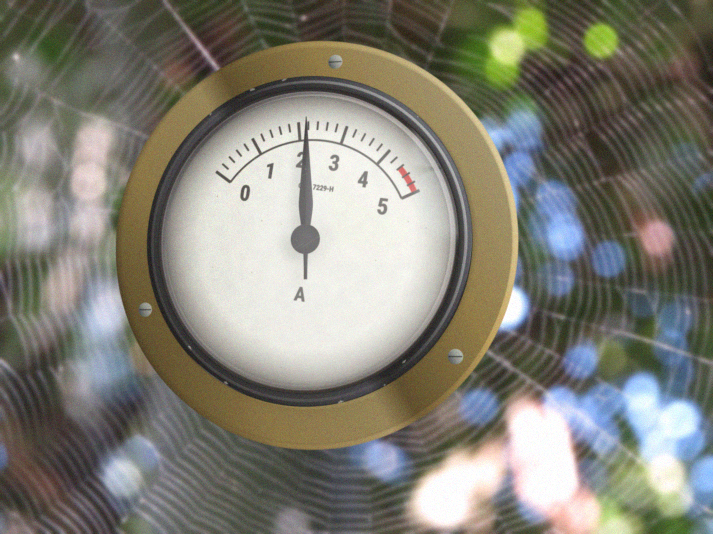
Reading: A 2.2
